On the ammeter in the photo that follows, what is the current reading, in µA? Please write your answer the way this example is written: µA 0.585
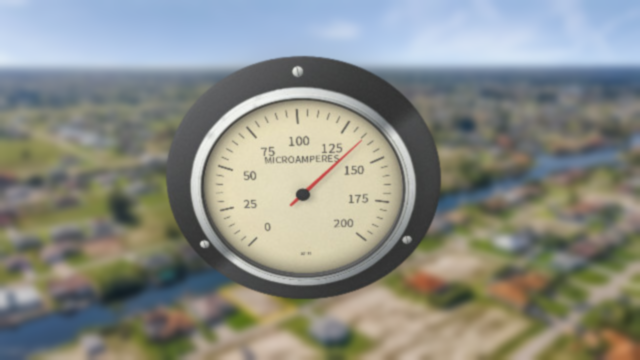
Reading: µA 135
